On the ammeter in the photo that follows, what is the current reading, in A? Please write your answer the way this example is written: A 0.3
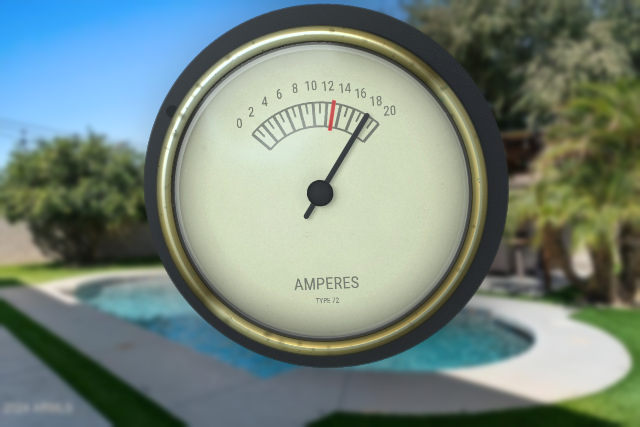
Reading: A 18
